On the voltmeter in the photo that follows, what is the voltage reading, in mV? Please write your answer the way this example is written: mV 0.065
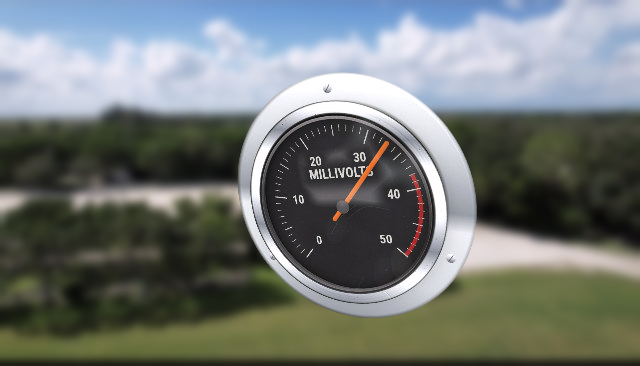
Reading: mV 33
